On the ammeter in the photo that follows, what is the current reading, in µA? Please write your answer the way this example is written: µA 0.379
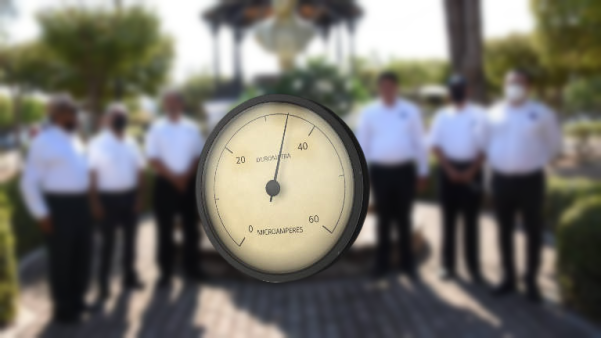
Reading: µA 35
